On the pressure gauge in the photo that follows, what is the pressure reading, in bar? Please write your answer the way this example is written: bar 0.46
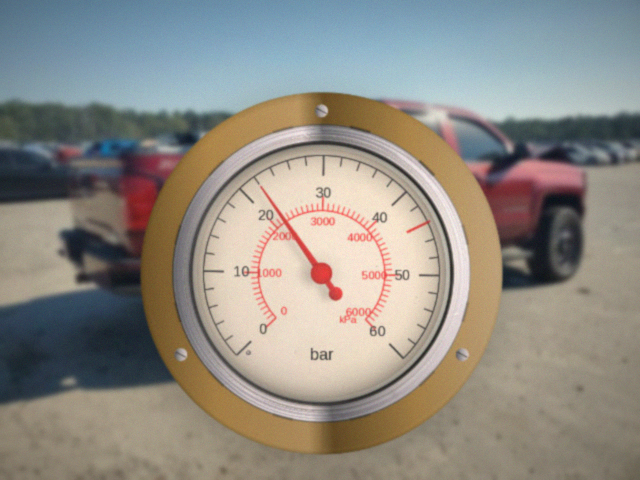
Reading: bar 22
